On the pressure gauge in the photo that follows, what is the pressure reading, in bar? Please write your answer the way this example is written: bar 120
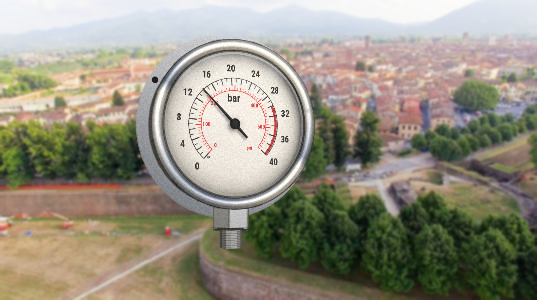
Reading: bar 14
